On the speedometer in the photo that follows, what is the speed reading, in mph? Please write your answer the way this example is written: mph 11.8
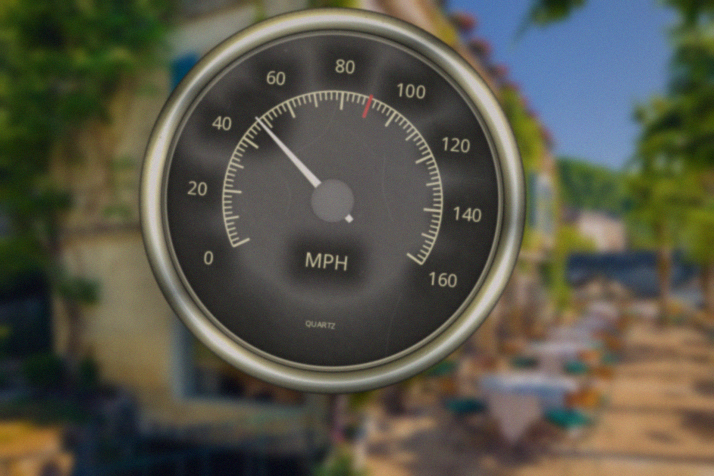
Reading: mph 48
